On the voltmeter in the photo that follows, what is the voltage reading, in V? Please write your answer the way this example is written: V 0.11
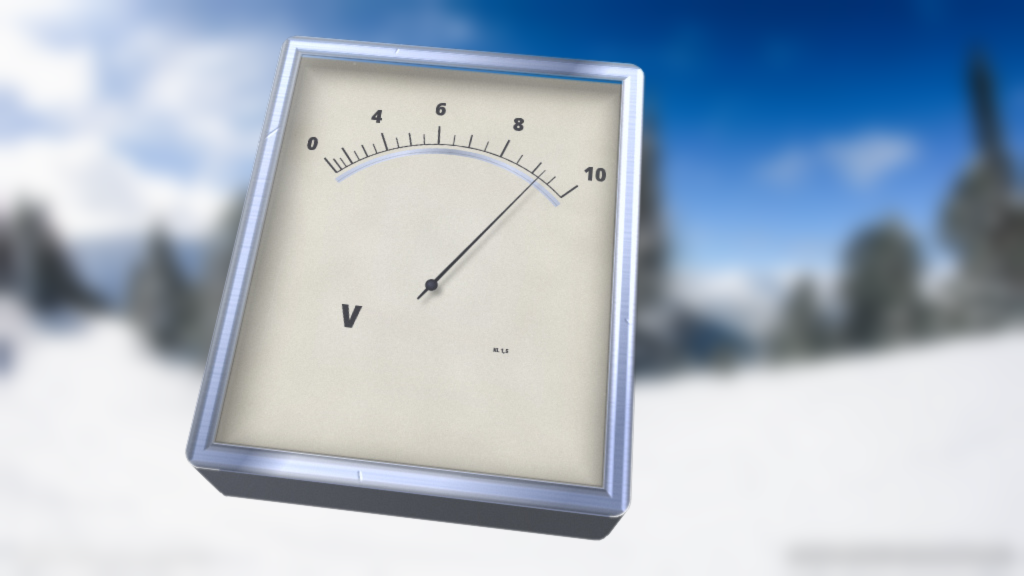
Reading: V 9.25
